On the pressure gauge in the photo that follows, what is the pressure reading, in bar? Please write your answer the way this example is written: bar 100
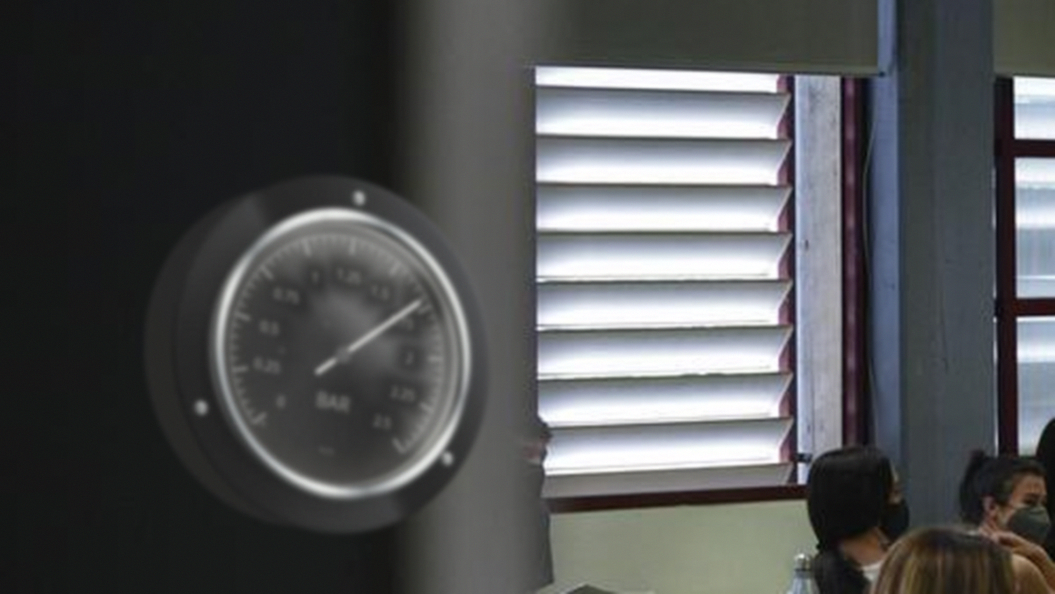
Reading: bar 1.7
